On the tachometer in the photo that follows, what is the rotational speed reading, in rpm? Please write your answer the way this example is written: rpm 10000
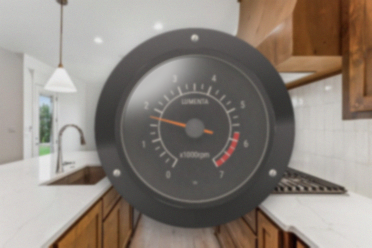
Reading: rpm 1750
